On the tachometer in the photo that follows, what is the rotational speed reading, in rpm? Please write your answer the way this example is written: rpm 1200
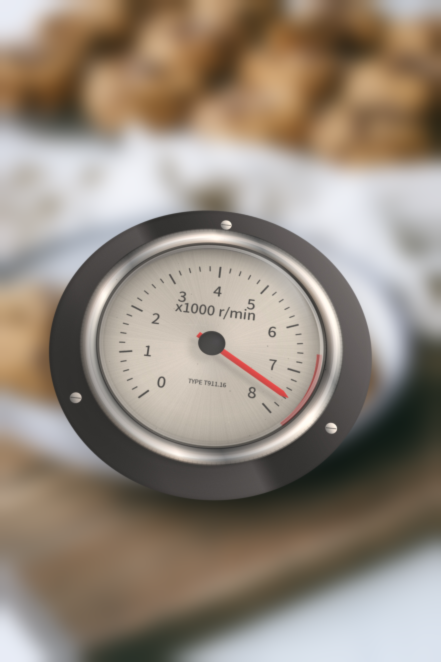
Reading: rpm 7600
